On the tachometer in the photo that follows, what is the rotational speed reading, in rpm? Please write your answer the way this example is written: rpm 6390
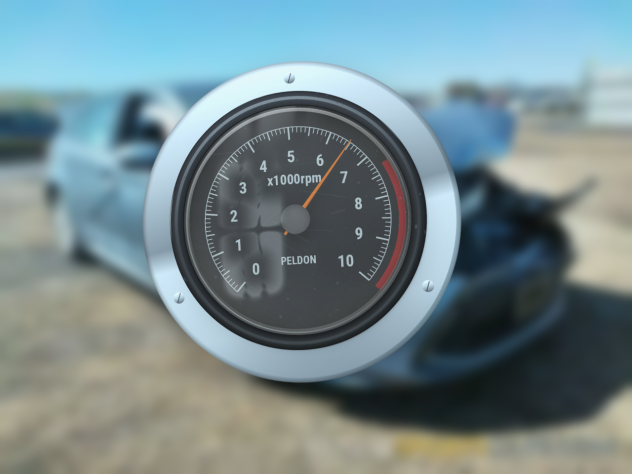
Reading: rpm 6500
